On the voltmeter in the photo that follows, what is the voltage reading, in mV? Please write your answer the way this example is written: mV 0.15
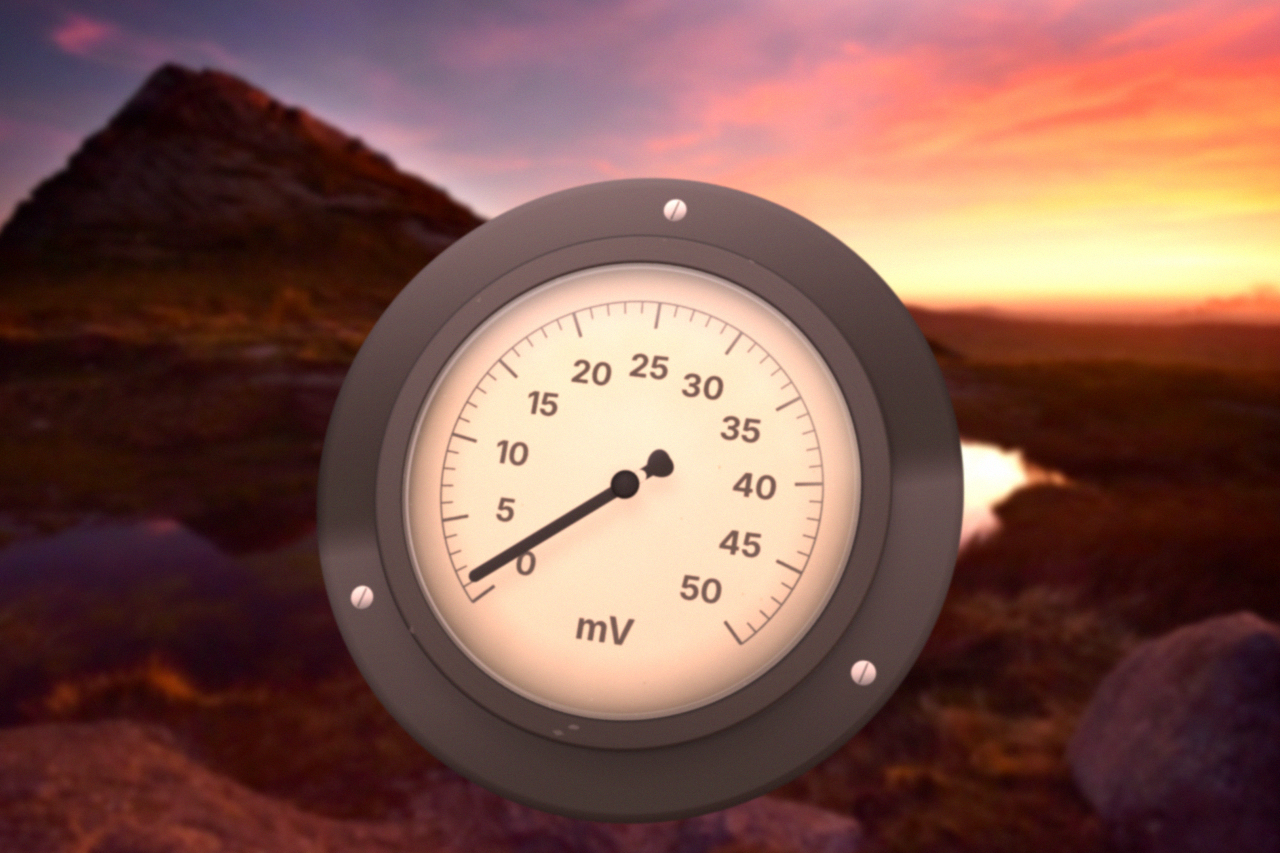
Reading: mV 1
